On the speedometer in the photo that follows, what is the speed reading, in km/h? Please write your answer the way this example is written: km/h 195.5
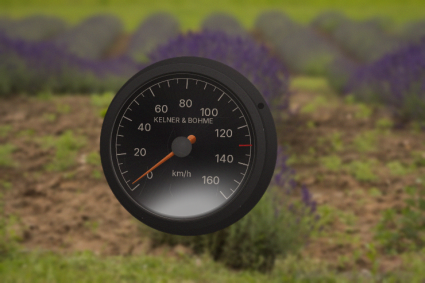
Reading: km/h 2.5
